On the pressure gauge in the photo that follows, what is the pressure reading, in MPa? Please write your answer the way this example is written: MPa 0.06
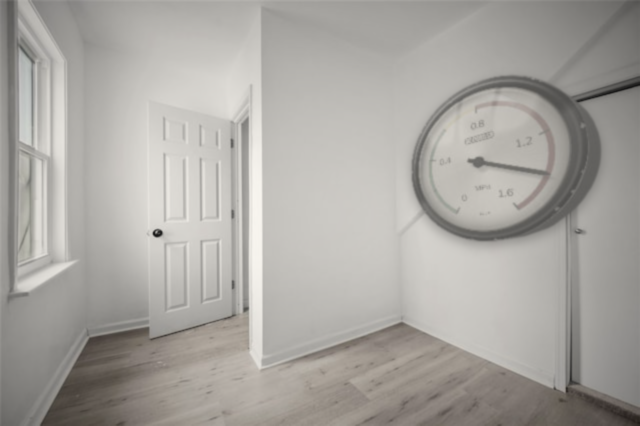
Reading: MPa 1.4
